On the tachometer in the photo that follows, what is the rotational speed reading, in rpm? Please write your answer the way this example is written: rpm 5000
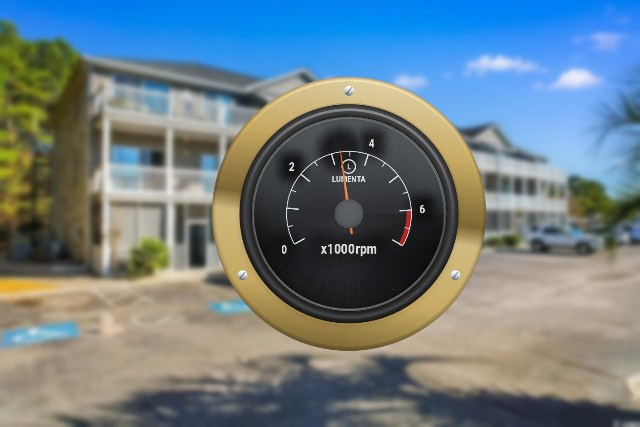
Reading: rpm 3250
